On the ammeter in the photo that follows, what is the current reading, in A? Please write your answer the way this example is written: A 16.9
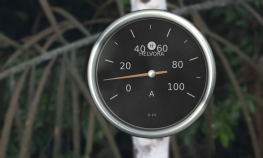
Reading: A 10
